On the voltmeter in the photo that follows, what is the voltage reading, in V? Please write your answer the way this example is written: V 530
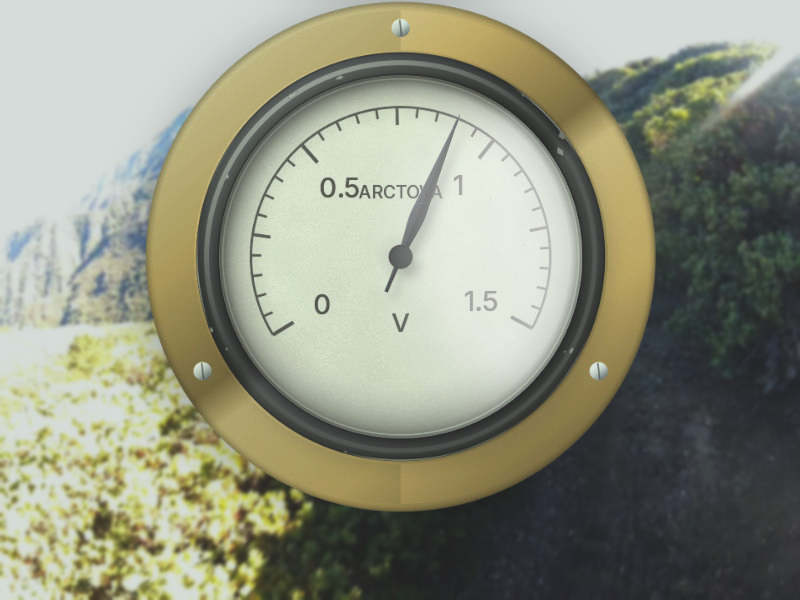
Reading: V 0.9
